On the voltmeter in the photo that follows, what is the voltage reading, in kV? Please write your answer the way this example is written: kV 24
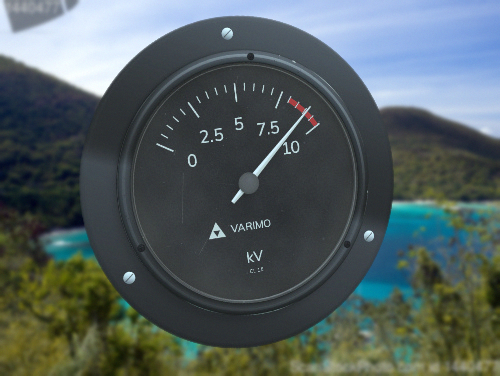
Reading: kV 9
